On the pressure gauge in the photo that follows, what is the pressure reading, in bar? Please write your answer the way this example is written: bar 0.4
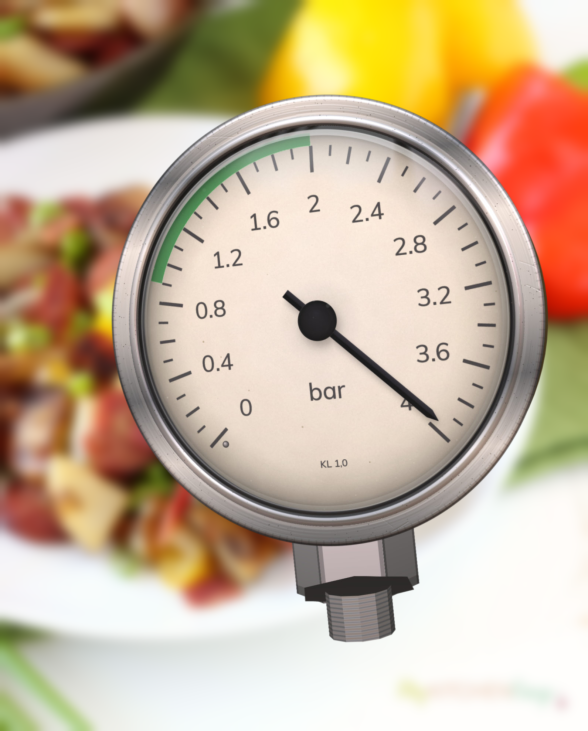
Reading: bar 3.95
